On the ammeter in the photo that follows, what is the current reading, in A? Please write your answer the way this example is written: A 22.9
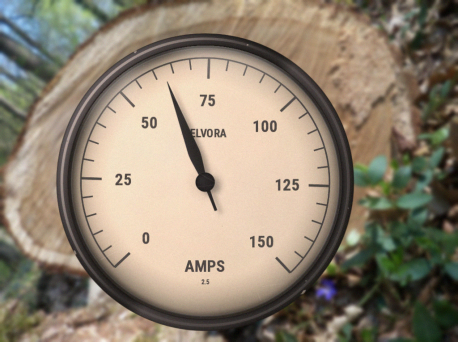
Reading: A 62.5
